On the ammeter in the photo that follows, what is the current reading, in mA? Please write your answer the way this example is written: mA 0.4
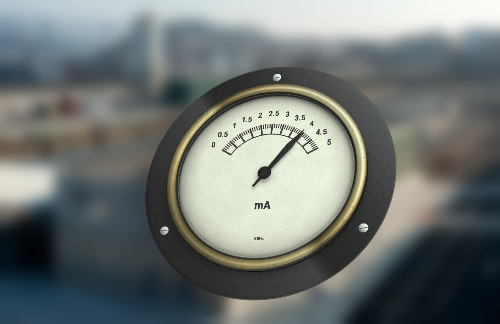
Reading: mA 4
